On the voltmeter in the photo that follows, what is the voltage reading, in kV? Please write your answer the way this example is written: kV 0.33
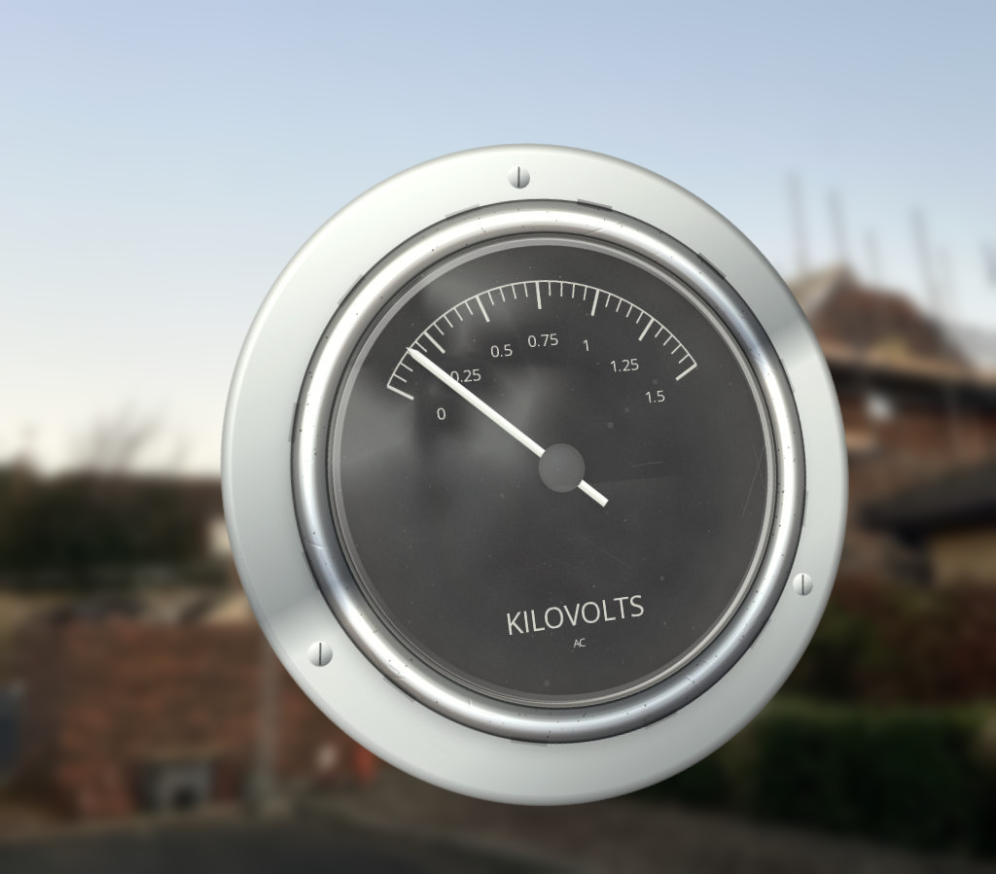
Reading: kV 0.15
